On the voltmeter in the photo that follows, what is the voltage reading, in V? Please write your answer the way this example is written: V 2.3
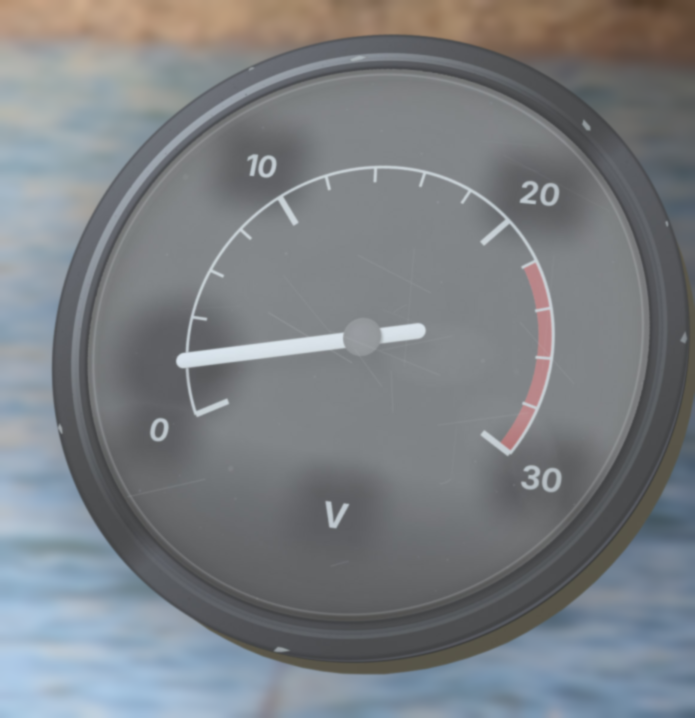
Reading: V 2
